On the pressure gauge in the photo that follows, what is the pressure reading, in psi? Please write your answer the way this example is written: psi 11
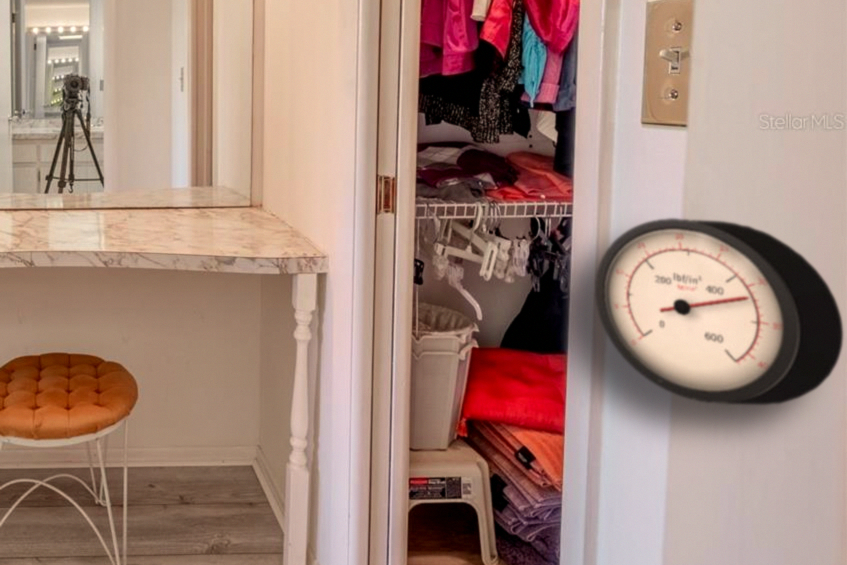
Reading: psi 450
